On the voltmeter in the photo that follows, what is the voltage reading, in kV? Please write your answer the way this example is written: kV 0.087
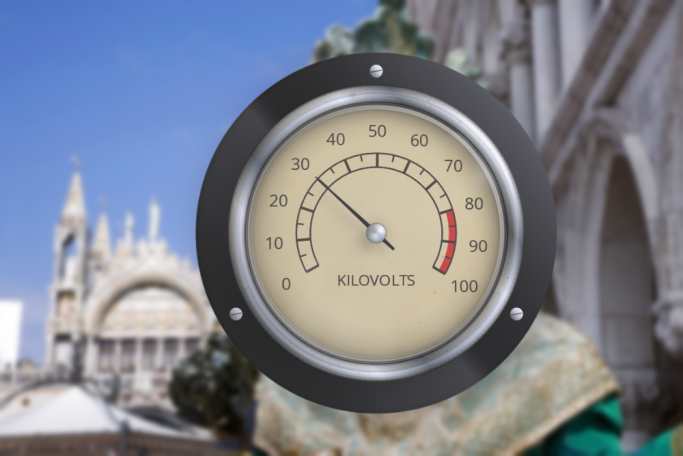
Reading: kV 30
